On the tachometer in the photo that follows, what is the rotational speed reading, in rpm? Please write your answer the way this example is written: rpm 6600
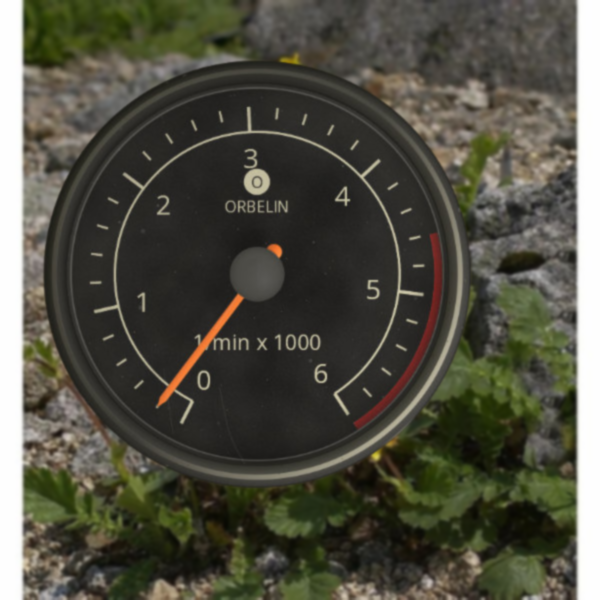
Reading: rpm 200
